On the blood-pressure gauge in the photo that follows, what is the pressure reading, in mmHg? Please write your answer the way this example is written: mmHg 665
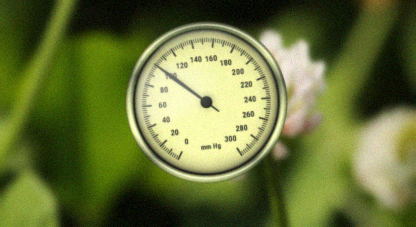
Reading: mmHg 100
